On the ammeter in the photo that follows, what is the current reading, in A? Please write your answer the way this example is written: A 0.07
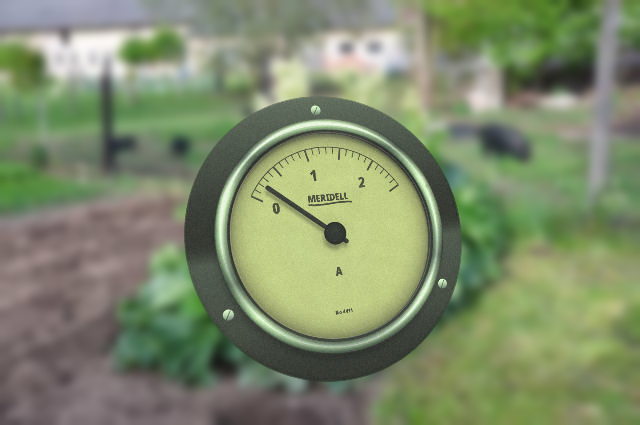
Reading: A 0.2
